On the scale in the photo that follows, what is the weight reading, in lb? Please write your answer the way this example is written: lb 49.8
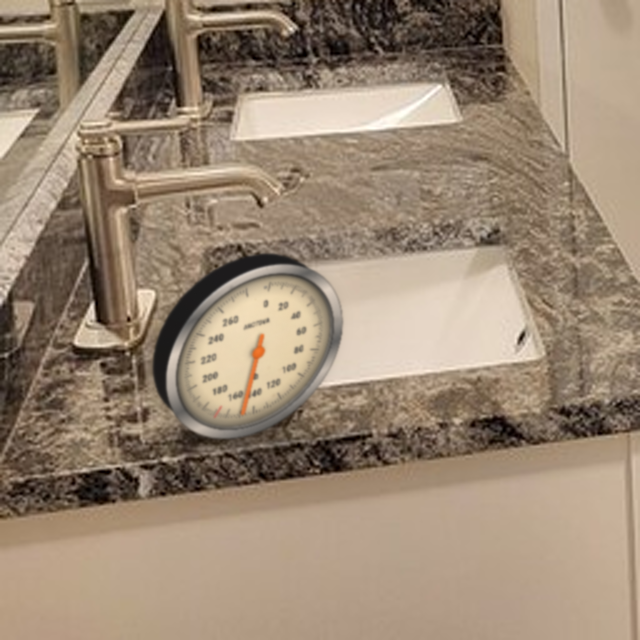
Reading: lb 150
